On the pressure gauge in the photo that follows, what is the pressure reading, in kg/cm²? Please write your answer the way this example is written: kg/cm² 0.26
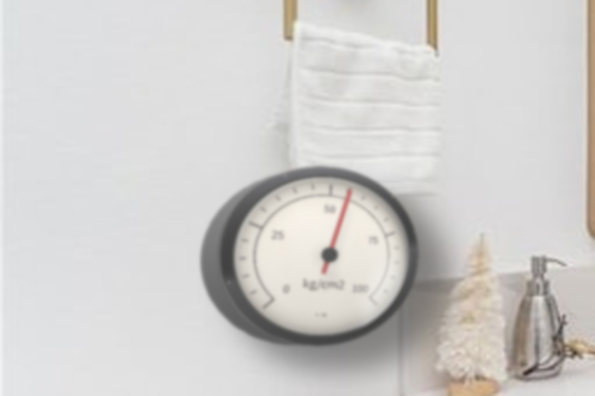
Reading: kg/cm² 55
